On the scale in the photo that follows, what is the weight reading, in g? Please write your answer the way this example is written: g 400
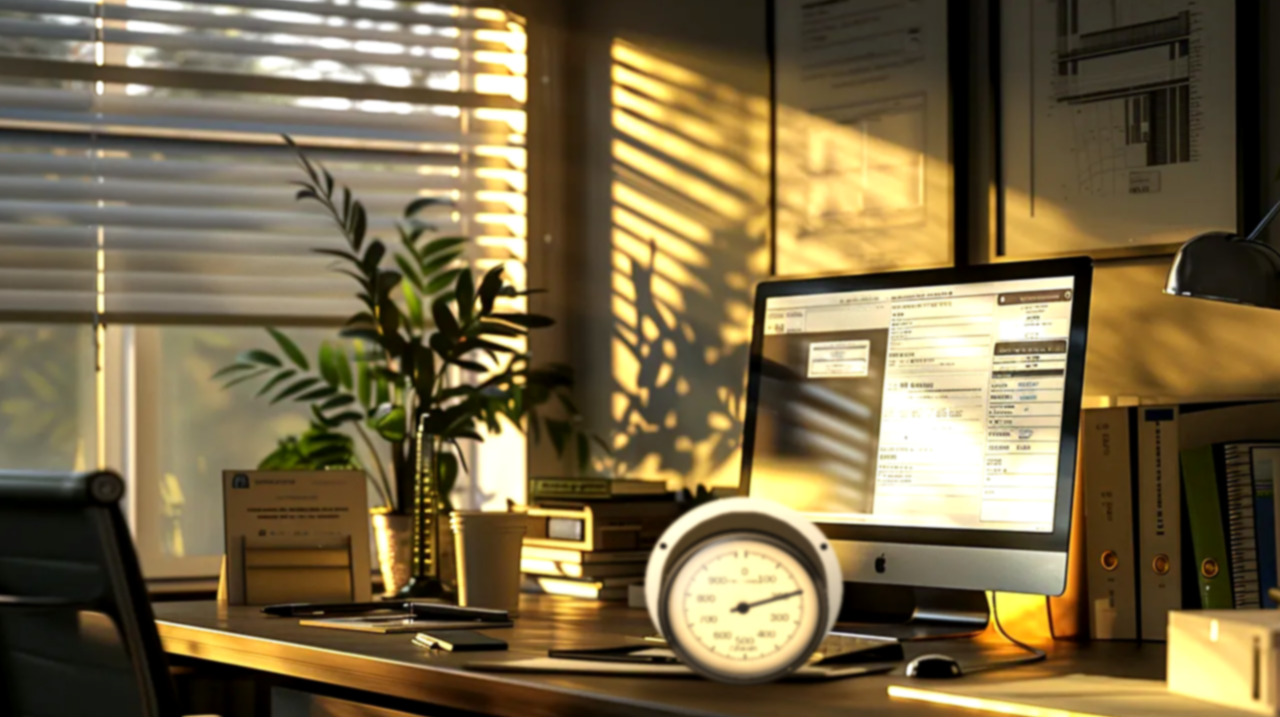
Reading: g 200
